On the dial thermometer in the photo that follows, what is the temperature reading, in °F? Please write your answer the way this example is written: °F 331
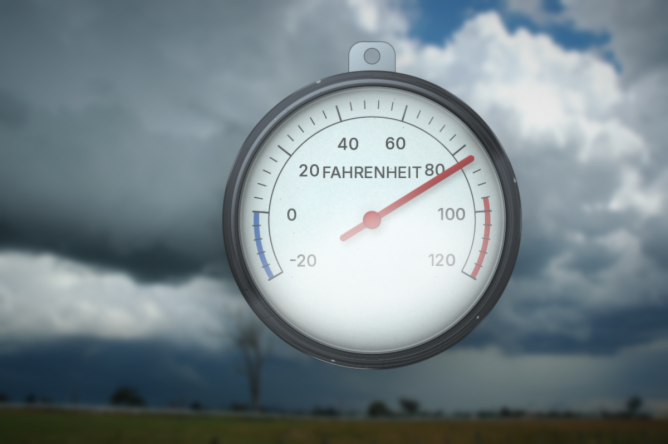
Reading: °F 84
